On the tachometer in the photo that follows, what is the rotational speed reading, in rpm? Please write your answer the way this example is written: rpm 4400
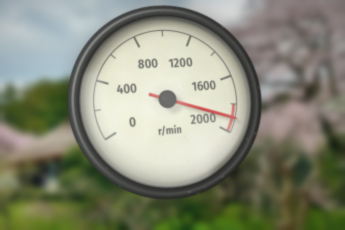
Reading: rpm 1900
